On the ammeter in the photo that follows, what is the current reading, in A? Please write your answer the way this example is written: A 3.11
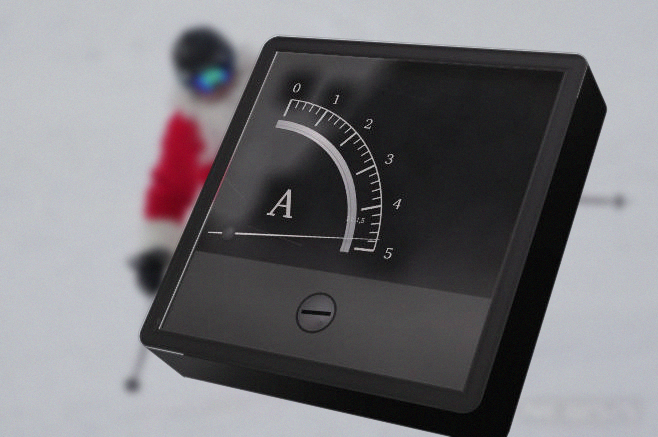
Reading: A 4.8
